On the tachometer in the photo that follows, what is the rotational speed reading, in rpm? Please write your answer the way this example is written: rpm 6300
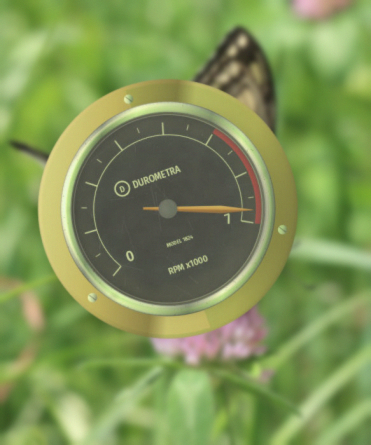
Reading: rpm 6750
